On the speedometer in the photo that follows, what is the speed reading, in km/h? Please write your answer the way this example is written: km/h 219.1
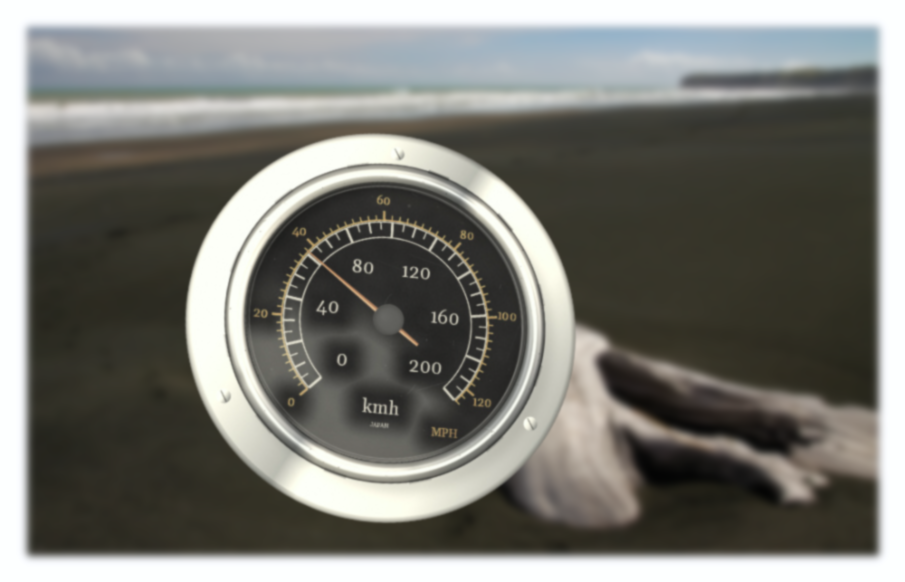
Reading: km/h 60
